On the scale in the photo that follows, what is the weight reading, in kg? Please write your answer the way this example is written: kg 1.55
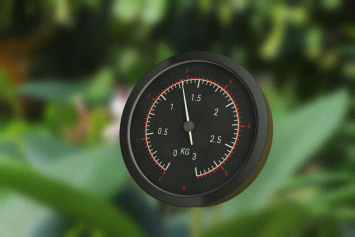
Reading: kg 1.3
